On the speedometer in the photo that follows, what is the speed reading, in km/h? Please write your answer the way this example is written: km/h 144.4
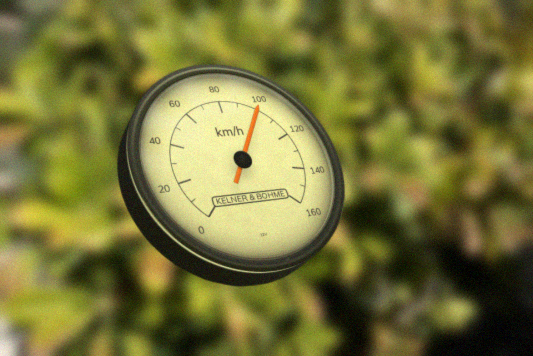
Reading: km/h 100
